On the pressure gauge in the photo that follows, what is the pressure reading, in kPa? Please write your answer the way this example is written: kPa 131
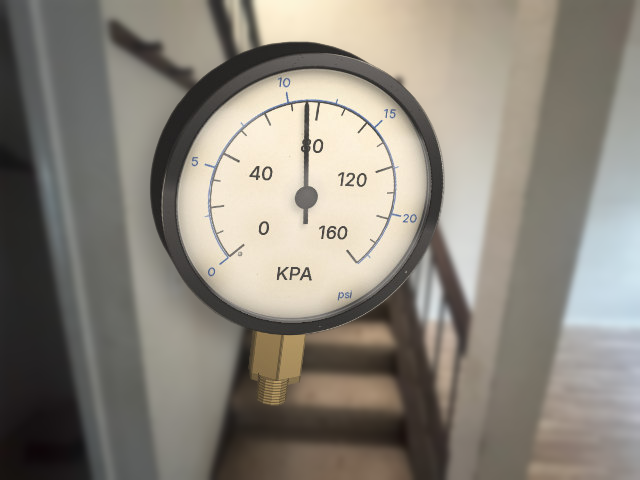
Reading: kPa 75
